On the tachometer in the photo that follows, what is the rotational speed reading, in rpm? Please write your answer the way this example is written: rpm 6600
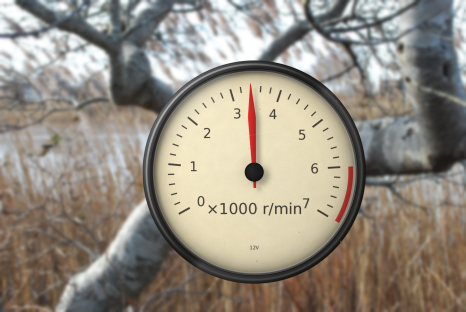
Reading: rpm 3400
